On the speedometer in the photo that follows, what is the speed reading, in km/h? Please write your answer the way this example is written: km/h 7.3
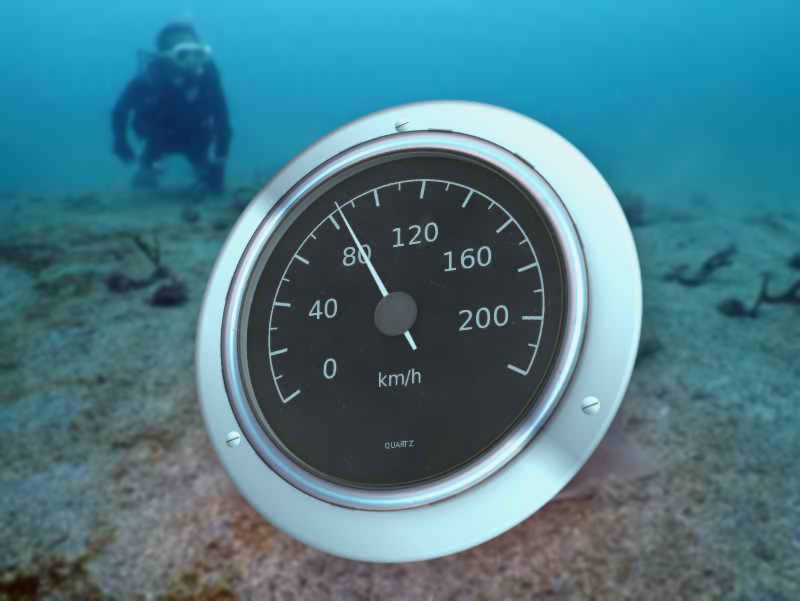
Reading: km/h 85
